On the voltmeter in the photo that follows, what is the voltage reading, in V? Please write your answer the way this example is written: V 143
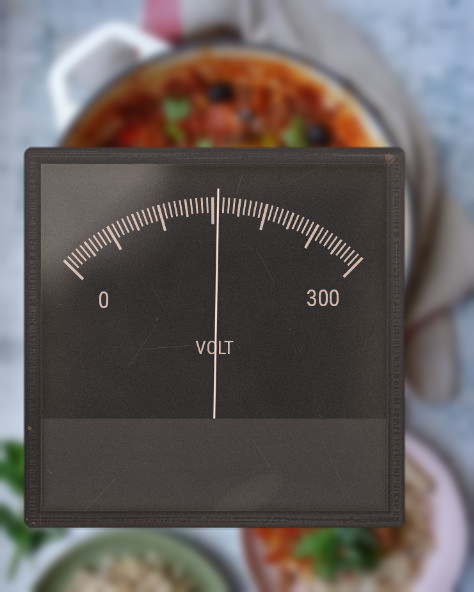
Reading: V 155
